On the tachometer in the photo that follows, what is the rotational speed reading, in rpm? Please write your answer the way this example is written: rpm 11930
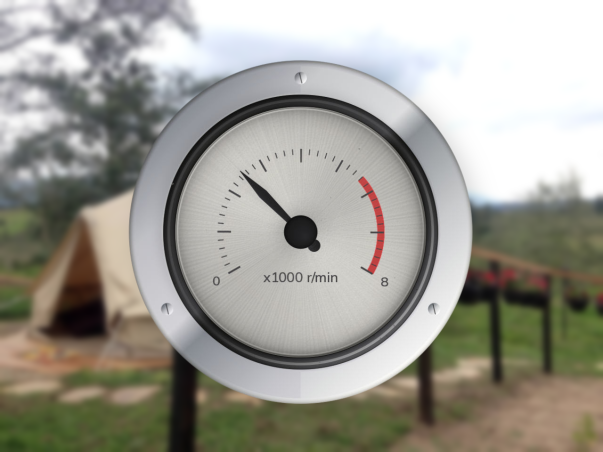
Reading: rpm 2500
